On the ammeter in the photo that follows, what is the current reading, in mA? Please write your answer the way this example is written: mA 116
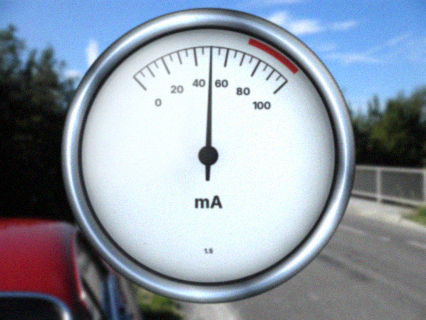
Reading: mA 50
